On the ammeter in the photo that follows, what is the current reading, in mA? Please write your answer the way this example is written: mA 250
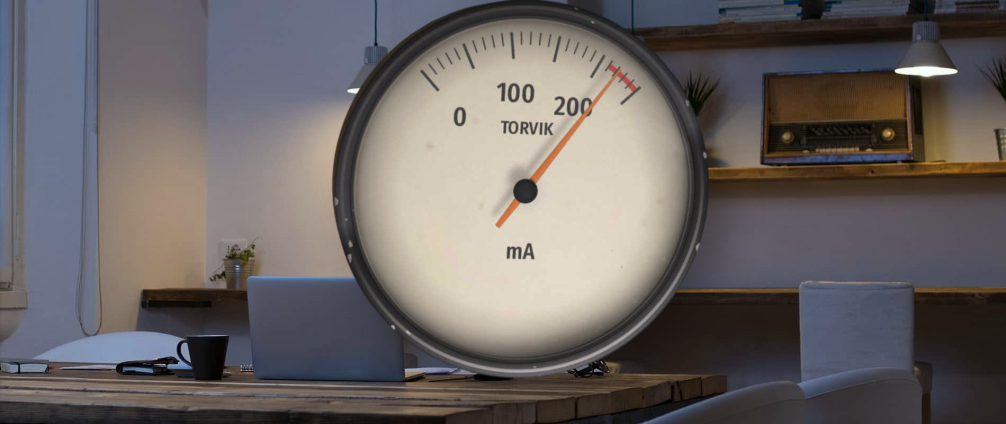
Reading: mA 220
